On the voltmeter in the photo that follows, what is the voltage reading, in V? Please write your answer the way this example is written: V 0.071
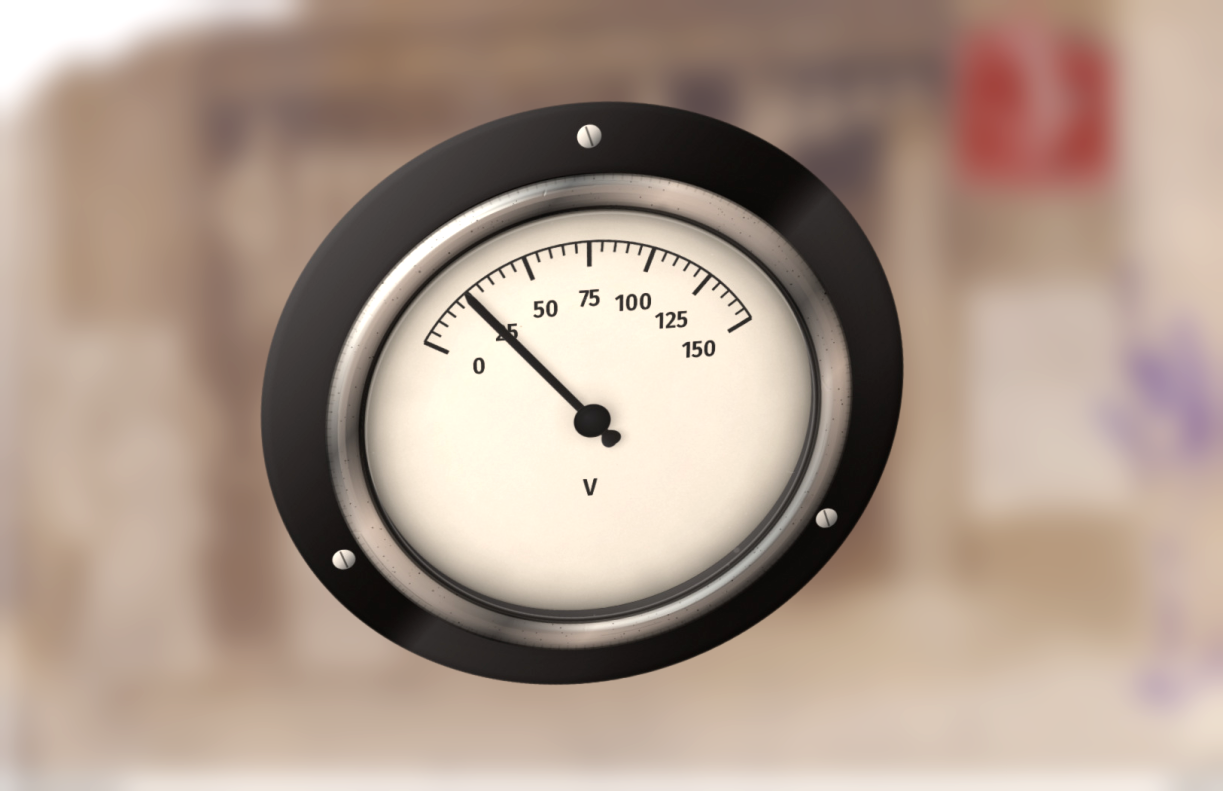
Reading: V 25
